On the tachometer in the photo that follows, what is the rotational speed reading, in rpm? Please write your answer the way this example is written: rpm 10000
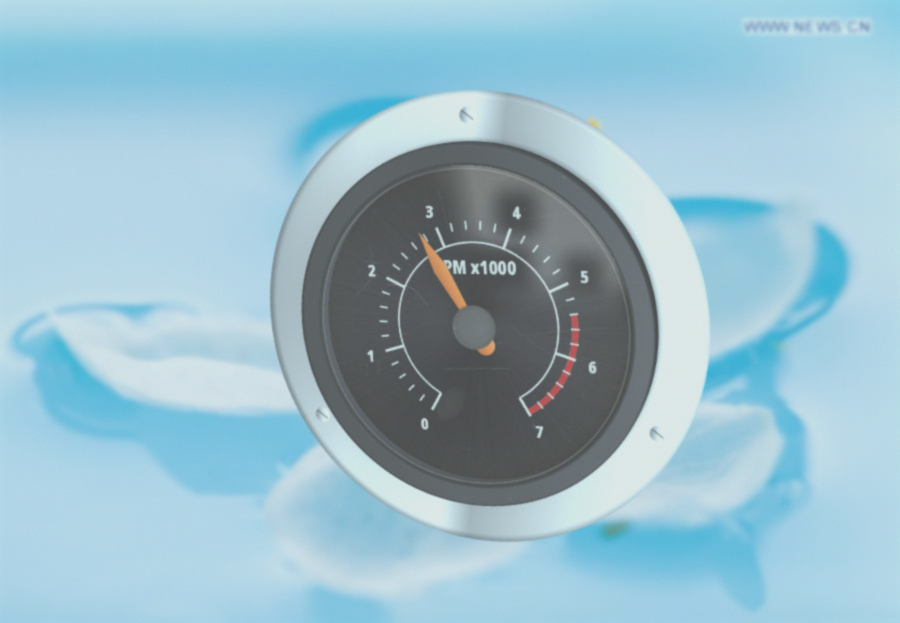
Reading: rpm 2800
